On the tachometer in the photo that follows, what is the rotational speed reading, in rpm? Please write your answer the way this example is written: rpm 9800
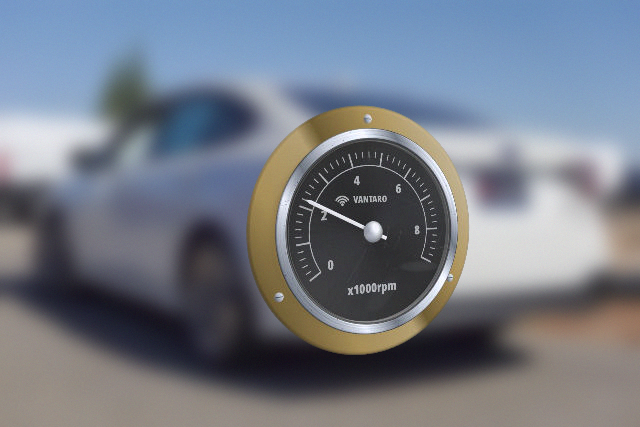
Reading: rpm 2200
